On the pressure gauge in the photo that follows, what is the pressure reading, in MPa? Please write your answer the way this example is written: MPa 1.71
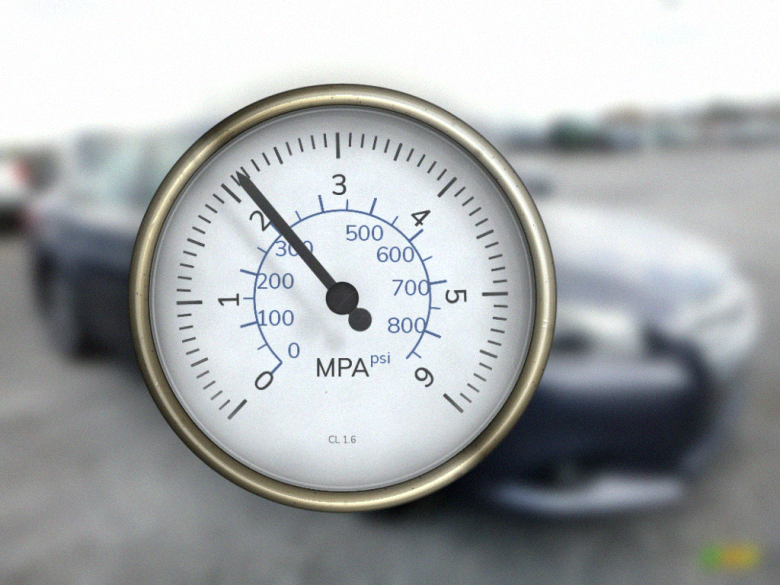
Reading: MPa 2.15
